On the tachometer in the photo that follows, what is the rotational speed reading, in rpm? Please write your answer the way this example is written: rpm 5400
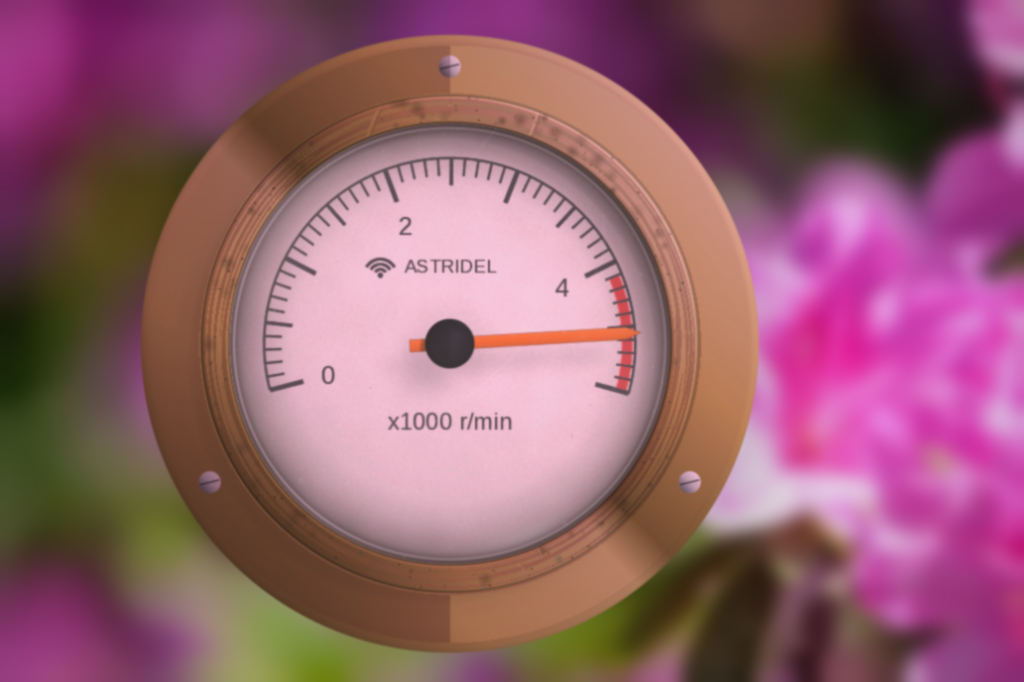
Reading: rpm 4550
